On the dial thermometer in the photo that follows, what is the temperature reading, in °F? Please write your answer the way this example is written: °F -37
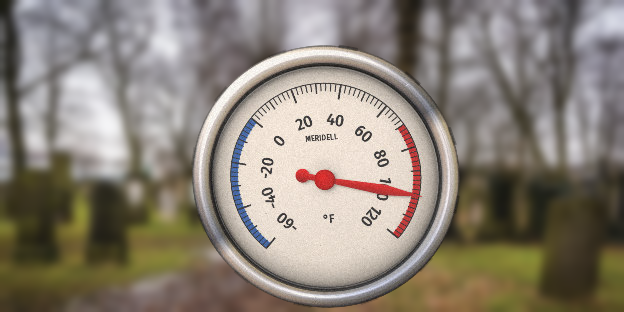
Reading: °F 100
